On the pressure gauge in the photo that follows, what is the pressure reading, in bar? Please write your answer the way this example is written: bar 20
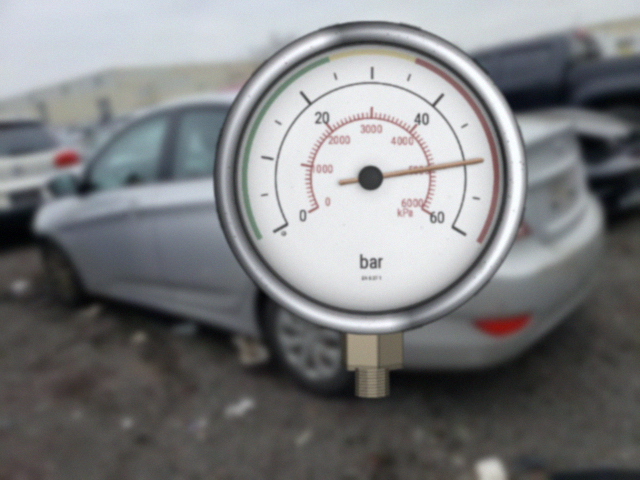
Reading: bar 50
